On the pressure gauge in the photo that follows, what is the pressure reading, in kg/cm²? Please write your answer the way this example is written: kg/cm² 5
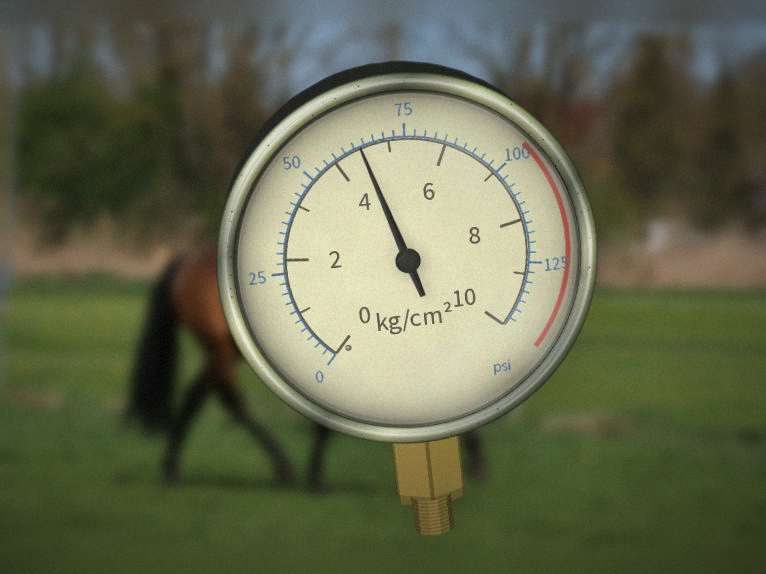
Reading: kg/cm² 4.5
